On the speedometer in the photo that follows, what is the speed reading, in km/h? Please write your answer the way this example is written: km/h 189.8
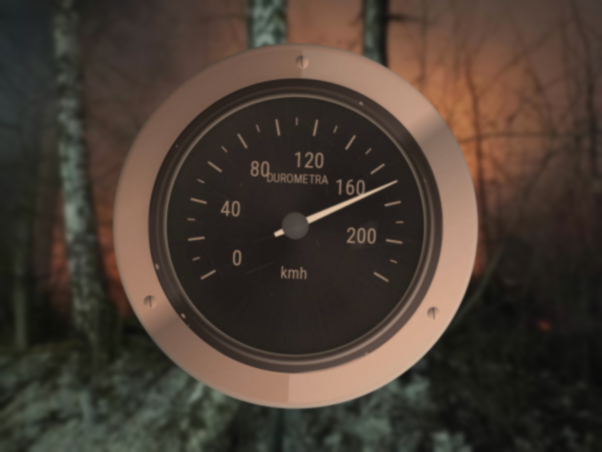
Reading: km/h 170
